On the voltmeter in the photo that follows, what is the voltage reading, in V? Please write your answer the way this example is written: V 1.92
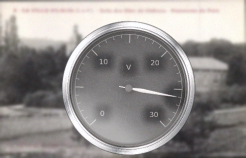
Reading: V 26
